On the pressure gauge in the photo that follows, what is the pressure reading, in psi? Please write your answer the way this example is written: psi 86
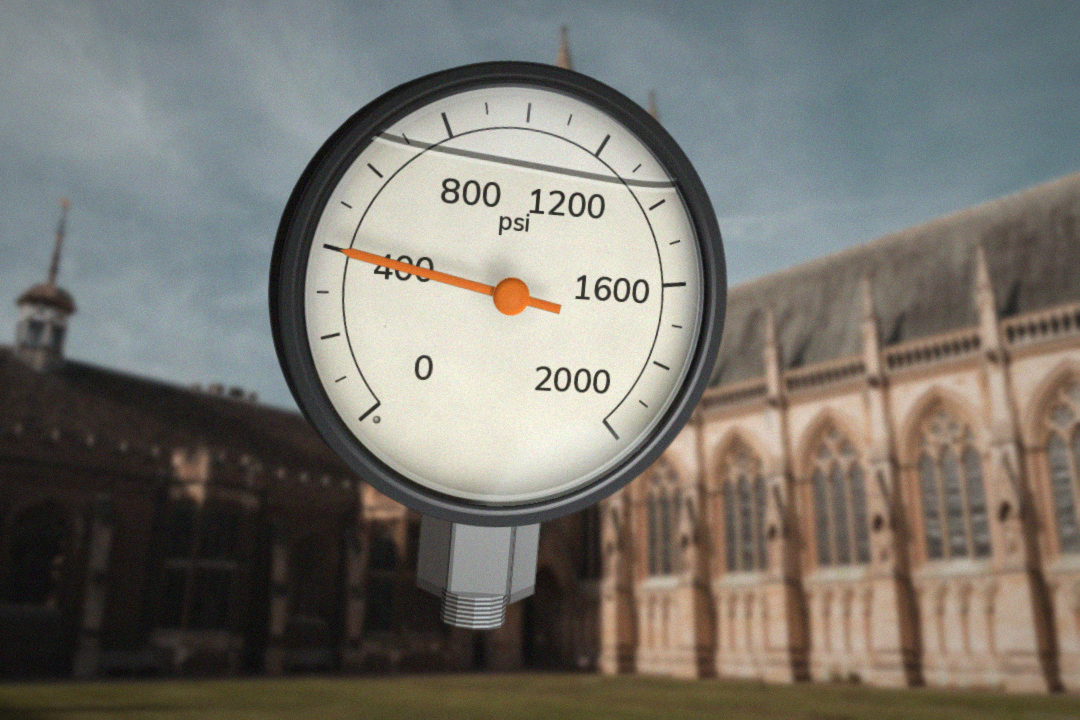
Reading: psi 400
